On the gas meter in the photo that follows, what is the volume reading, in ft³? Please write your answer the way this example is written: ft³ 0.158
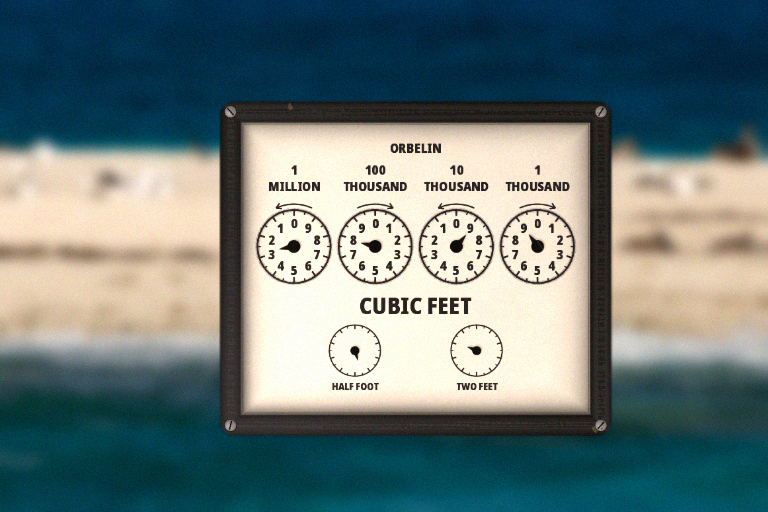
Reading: ft³ 278900
